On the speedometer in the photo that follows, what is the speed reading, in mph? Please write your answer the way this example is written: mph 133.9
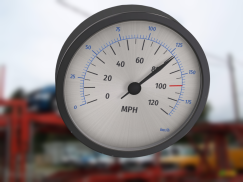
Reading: mph 80
